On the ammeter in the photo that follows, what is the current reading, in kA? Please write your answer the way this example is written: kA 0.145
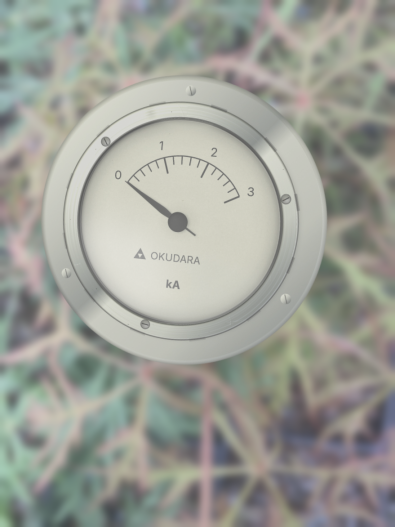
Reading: kA 0
